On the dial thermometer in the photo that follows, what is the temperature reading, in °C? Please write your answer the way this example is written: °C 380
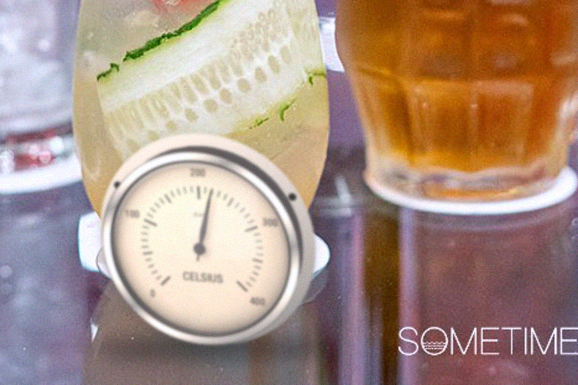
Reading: °C 220
